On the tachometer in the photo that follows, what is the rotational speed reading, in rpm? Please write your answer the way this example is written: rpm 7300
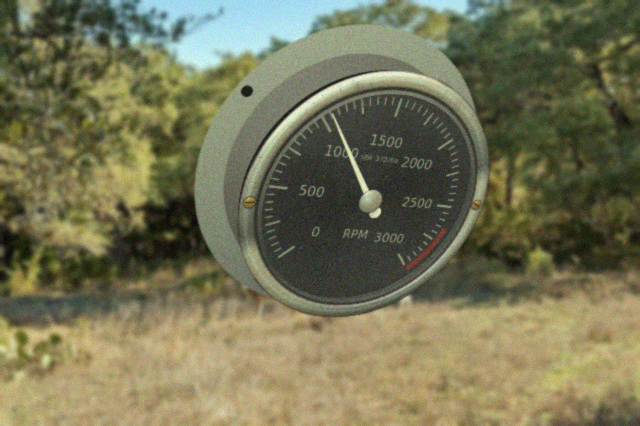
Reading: rpm 1050
